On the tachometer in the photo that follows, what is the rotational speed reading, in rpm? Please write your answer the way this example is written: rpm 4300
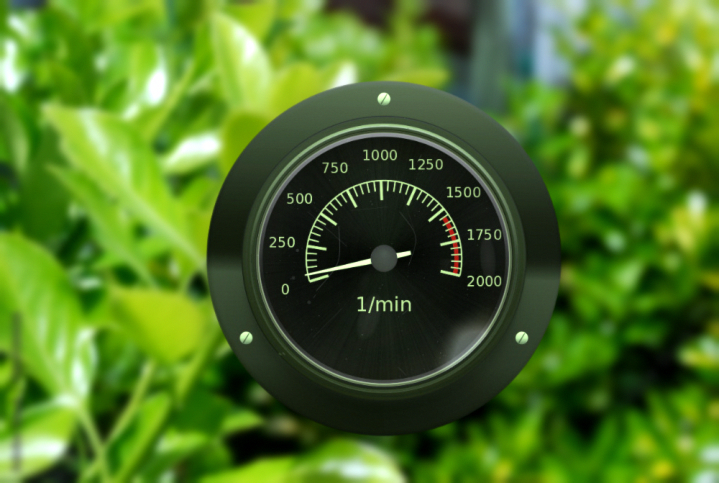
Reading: rpm 50
